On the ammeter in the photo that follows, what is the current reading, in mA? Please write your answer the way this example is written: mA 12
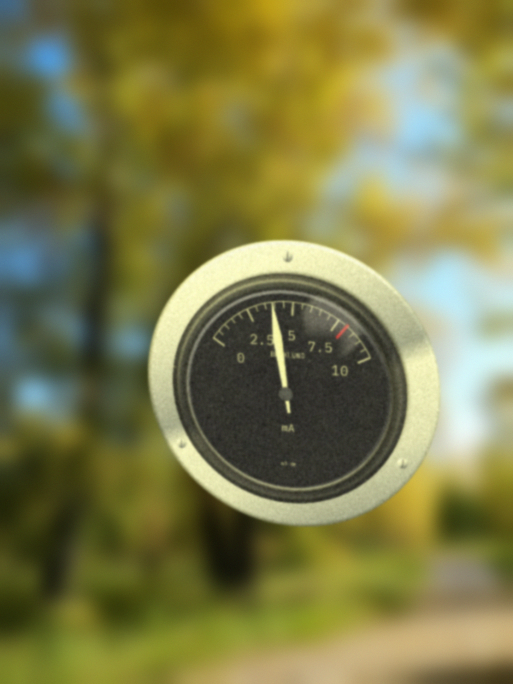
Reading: mA 4
